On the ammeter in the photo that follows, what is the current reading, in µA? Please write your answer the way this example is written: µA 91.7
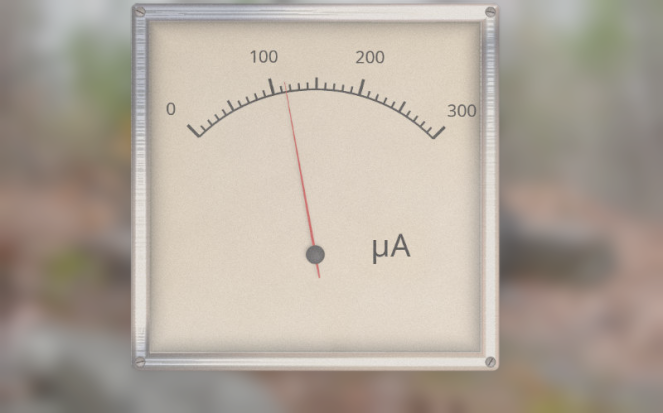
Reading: µA 115
